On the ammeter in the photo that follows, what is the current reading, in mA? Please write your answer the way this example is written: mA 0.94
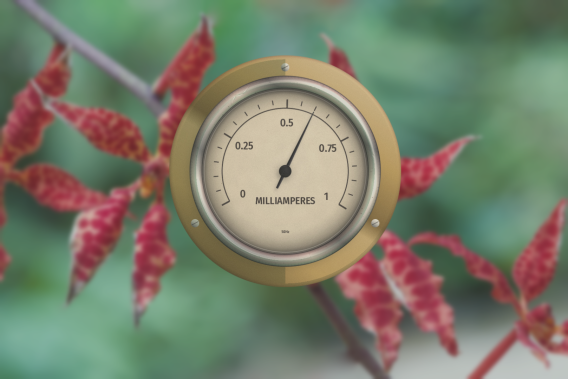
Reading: mA 0.6
